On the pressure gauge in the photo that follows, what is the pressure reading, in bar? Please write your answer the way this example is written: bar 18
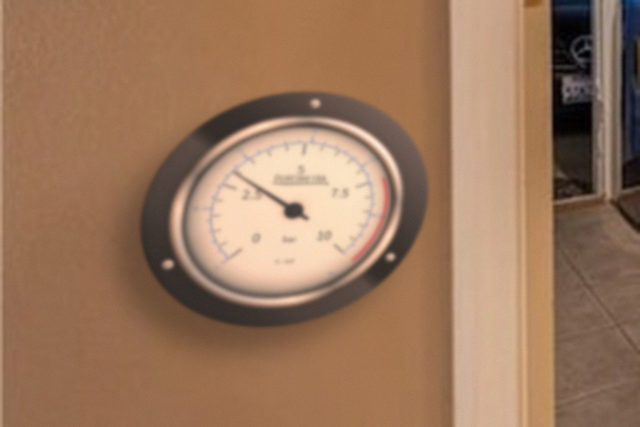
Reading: bar 3
